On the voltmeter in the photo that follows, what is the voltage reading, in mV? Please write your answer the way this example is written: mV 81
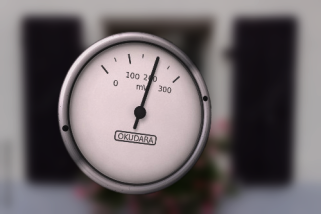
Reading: mV 200
